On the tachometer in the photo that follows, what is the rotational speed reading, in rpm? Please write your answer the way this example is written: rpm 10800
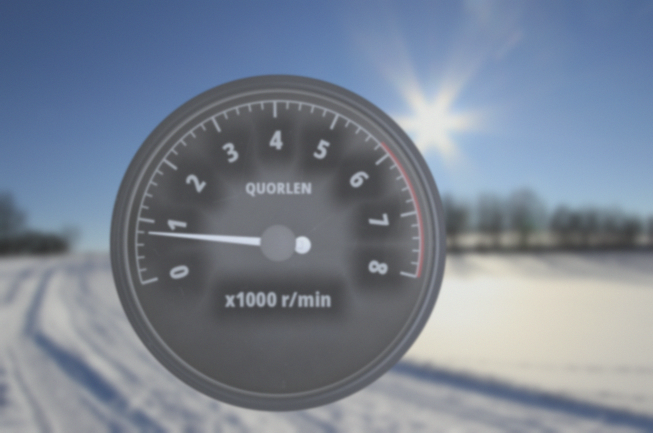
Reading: rpm 800
